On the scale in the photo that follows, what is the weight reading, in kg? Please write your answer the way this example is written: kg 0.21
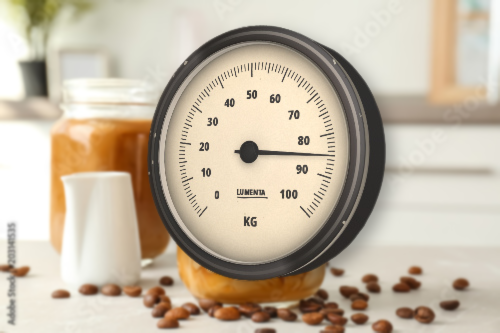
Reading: kg 85
